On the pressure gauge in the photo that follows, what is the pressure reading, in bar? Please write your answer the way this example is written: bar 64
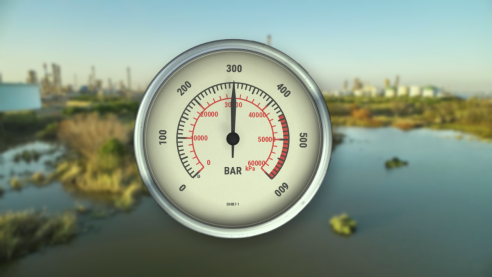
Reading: bar 300
